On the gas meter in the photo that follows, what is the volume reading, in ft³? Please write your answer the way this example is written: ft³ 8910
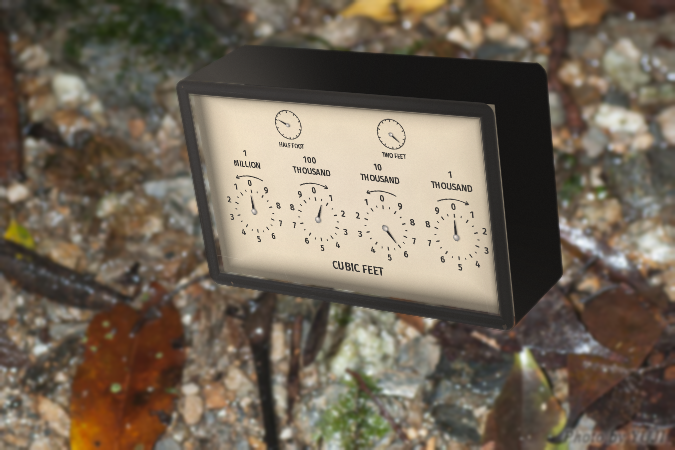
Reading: ft³ 6000
